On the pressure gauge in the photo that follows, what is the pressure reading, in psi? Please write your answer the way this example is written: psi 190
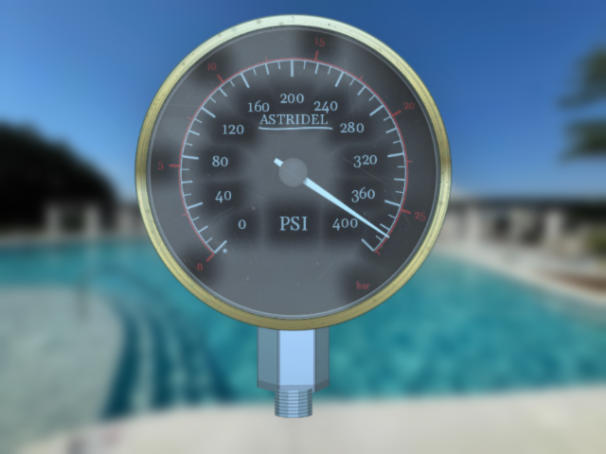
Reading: psi 385
